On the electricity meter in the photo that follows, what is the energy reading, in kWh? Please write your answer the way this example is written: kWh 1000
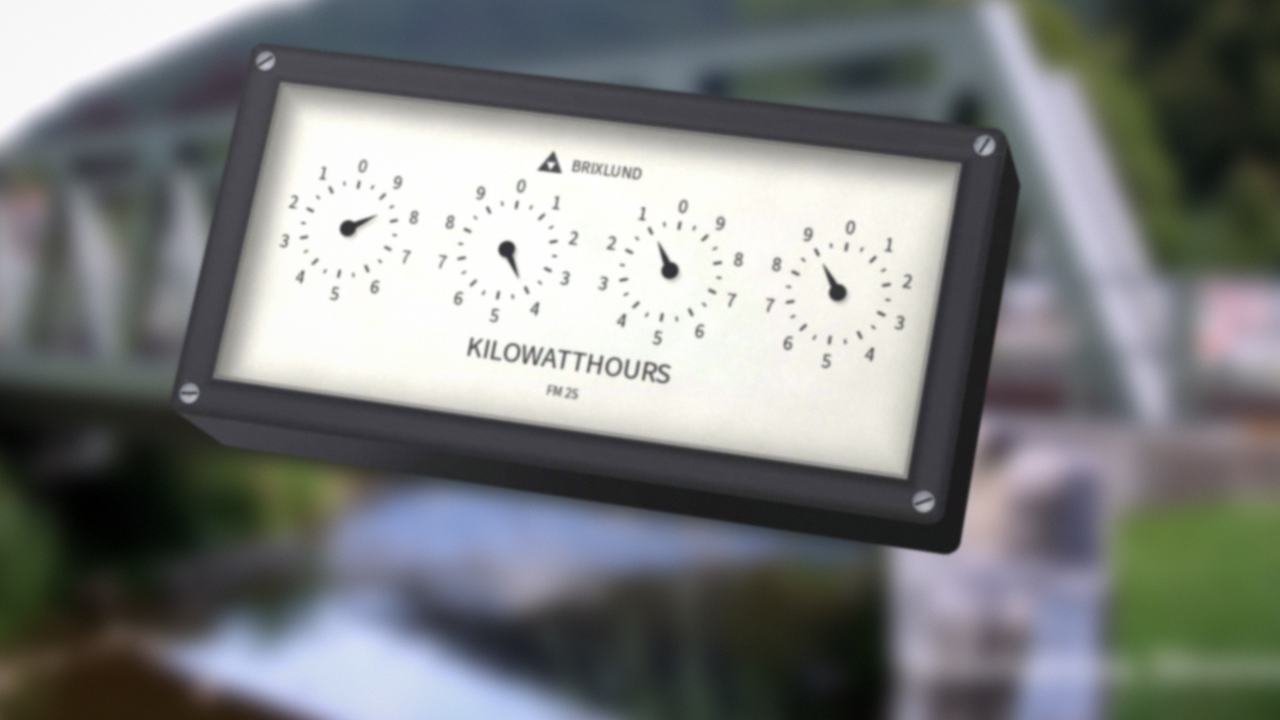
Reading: kWh 8409
